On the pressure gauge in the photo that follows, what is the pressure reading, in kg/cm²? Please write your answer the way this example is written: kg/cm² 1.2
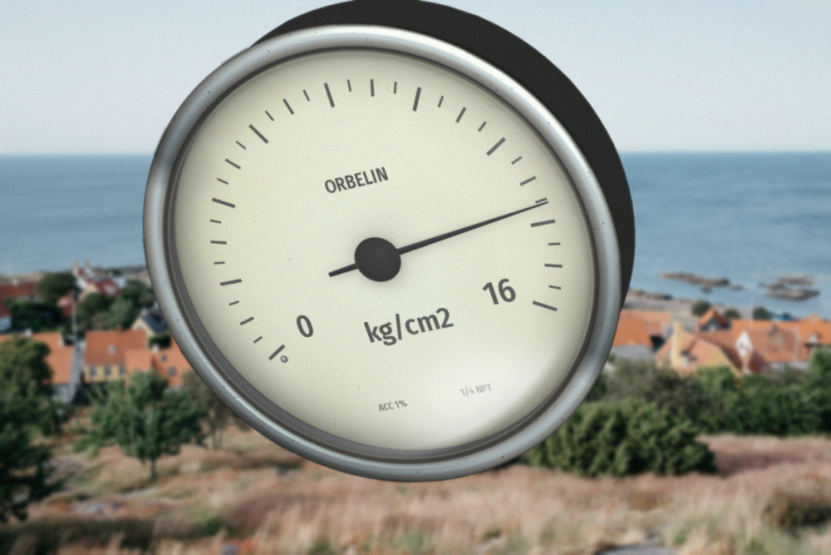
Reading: kg/cm² 13.5
